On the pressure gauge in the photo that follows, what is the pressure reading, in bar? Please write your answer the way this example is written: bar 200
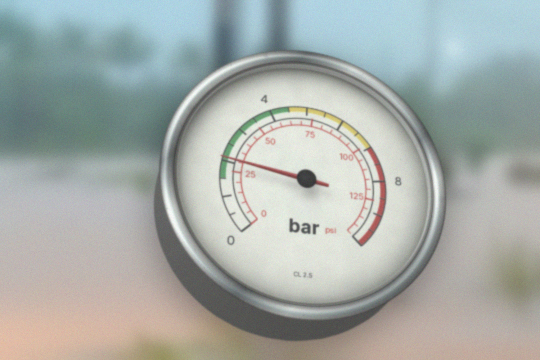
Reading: bar 2
